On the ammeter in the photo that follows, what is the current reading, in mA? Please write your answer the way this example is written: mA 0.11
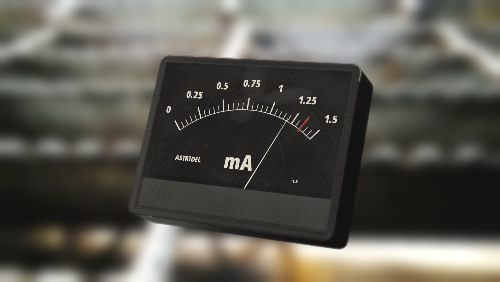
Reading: mA 1.2
